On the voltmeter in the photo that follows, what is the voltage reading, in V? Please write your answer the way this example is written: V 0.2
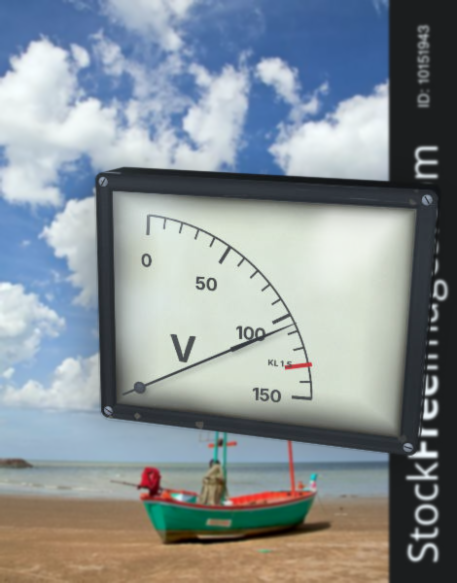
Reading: V 105
